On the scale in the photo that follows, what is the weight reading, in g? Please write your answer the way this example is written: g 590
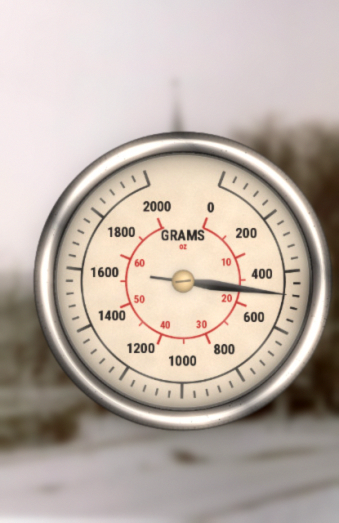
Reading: g 480
